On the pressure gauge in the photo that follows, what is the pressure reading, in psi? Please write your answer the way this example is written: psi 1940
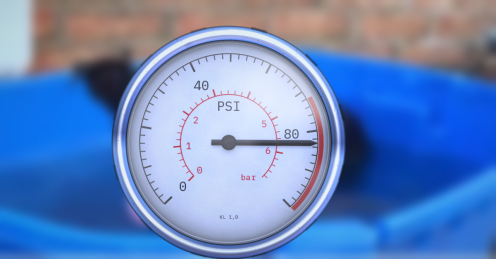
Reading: psi 83
